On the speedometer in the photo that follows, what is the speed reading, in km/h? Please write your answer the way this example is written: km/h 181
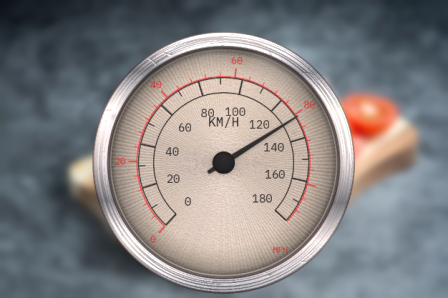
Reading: km/h 130
